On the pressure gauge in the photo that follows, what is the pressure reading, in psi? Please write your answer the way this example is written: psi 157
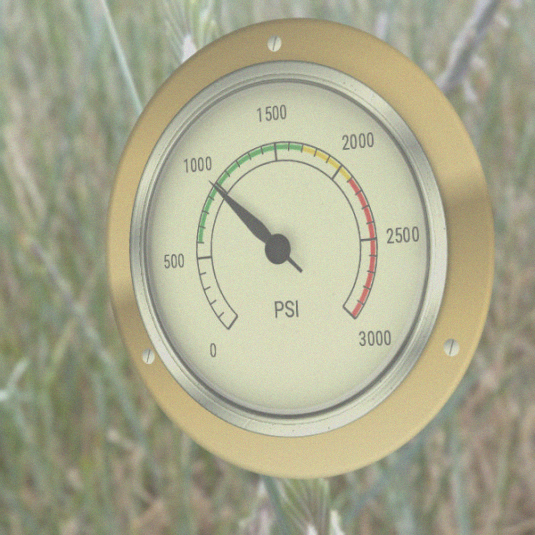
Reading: psi 1000
